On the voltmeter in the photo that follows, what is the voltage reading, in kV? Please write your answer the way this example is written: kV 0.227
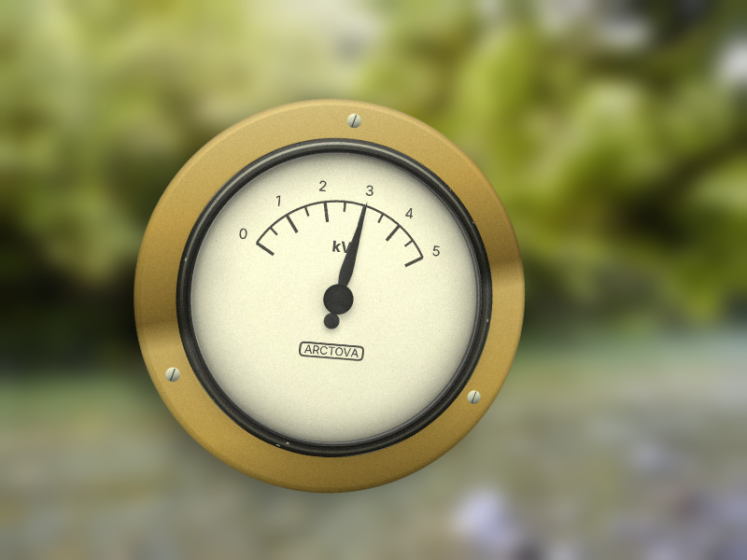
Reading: kV 3
